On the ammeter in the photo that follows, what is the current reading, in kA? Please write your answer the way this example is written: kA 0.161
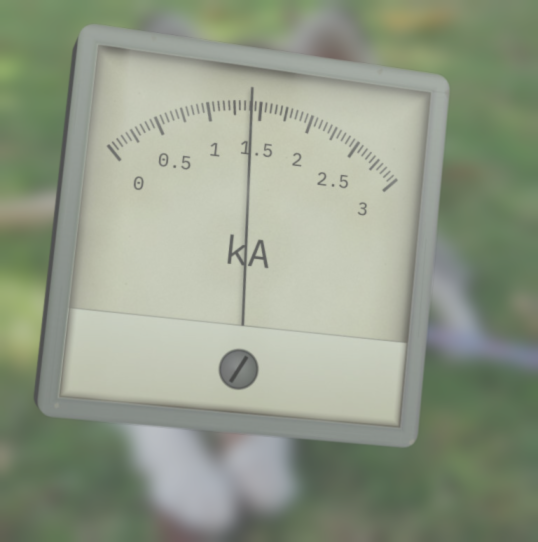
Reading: kA 1.4
